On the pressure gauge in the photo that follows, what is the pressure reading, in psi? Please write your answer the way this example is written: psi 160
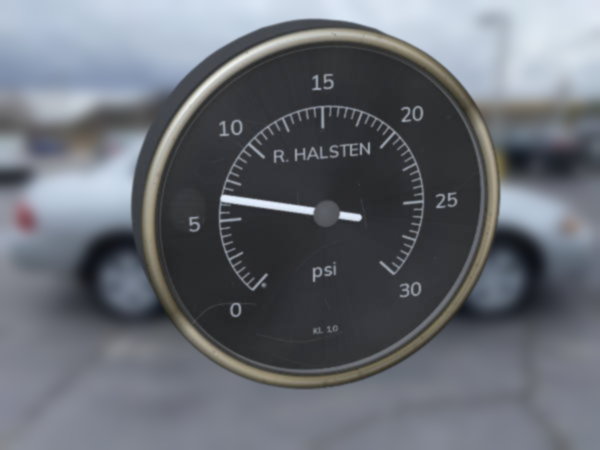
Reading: psi 6.5
